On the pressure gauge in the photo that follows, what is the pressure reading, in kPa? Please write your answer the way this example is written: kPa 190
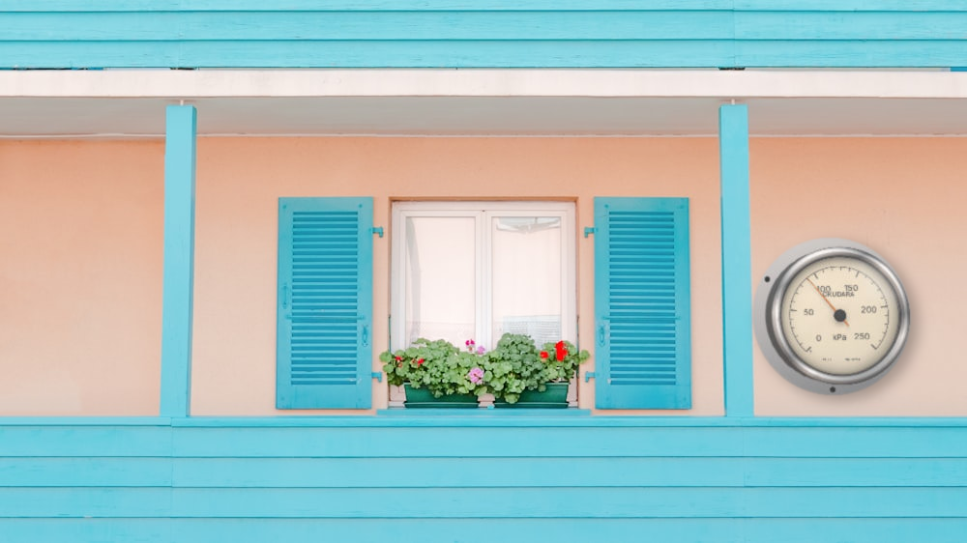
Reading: kPa 90
